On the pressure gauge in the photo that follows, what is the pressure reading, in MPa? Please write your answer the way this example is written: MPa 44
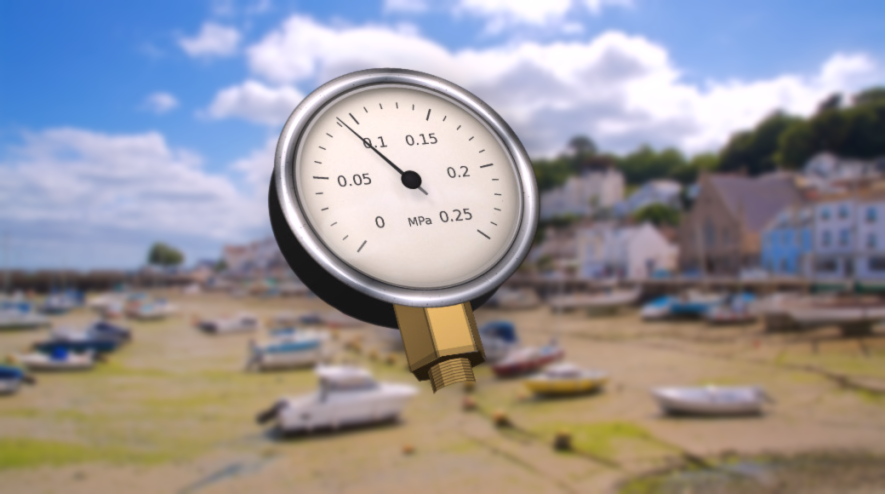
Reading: MPa 0.09
